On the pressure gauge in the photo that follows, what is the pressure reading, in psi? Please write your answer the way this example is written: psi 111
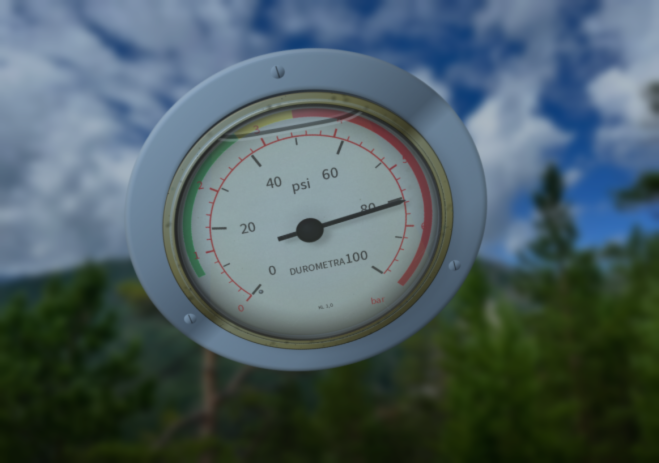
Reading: psi 80
